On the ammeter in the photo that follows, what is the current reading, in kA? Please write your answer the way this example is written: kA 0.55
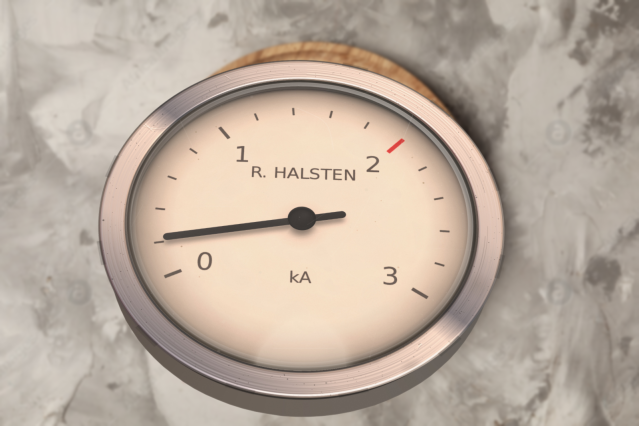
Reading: kA 0.2
